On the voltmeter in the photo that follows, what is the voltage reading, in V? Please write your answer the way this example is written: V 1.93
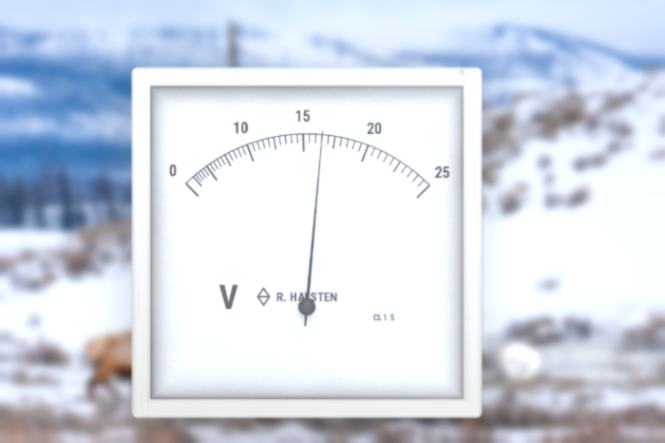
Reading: V 16.5
